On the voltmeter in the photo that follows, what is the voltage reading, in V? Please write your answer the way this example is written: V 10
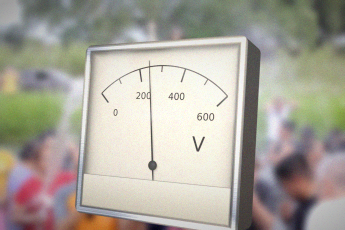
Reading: V 250
